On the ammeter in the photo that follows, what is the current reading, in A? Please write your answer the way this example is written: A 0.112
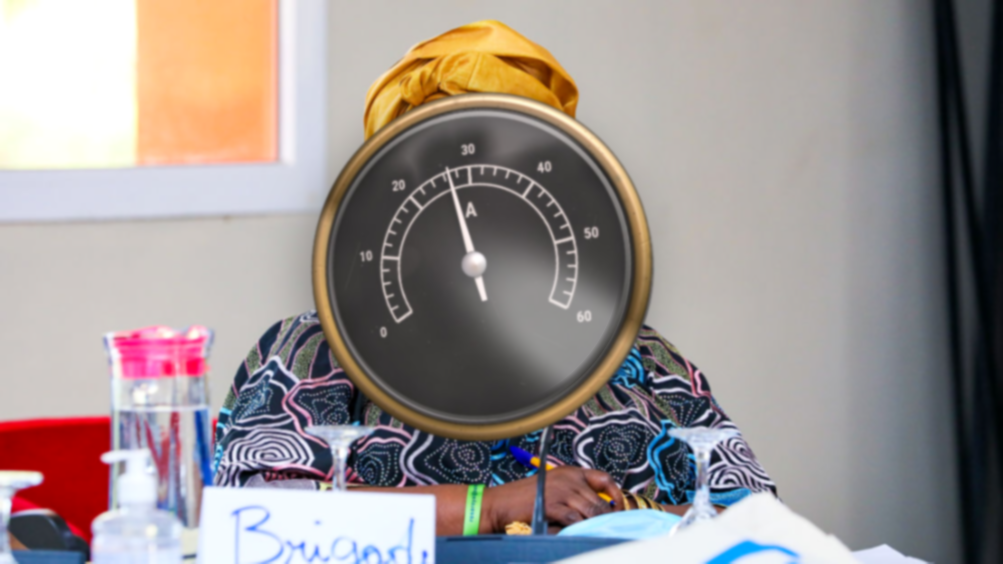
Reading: A 27
